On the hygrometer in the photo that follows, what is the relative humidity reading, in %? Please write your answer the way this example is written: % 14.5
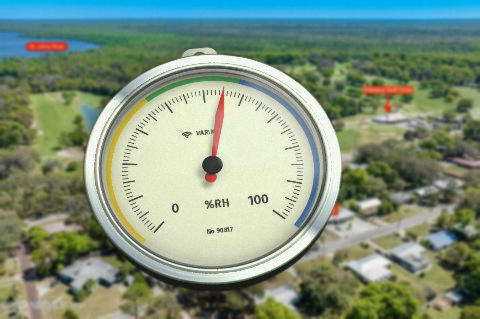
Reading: % 55
